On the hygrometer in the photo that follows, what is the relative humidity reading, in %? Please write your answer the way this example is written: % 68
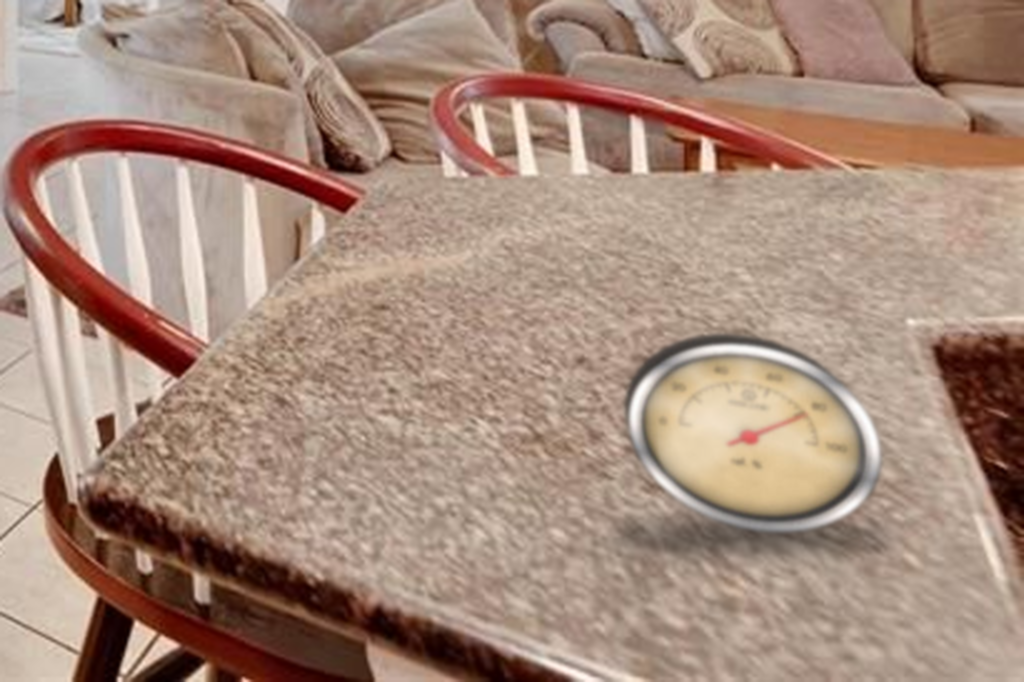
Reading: % 80
